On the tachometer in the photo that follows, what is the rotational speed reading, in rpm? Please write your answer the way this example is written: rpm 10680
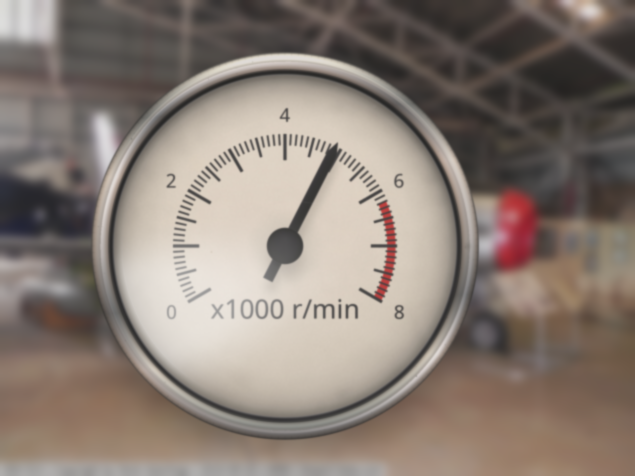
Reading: rpm 4900
